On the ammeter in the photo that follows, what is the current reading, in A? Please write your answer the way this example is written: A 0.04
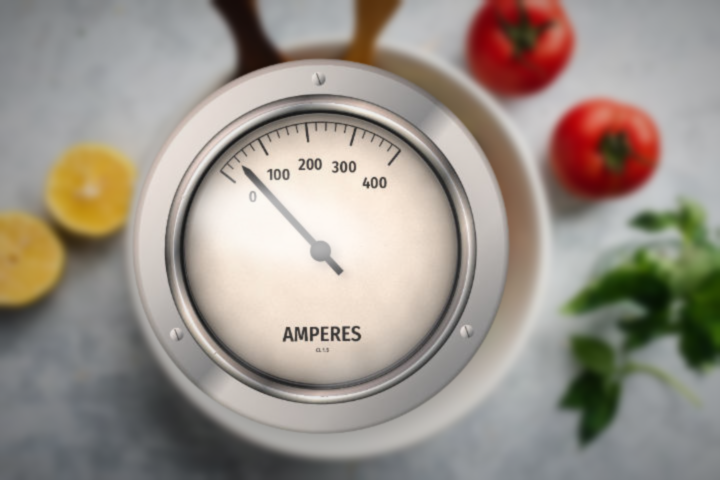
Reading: A 40
